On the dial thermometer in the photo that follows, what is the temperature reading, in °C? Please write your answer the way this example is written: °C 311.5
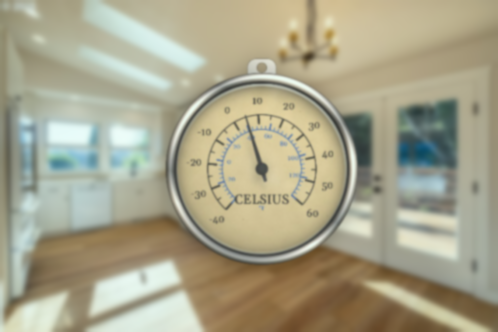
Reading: °C 5
